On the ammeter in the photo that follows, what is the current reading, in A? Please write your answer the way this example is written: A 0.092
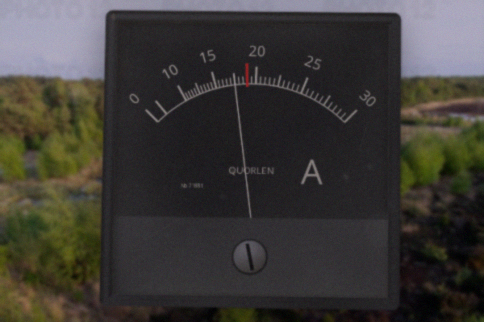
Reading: A 17.5
